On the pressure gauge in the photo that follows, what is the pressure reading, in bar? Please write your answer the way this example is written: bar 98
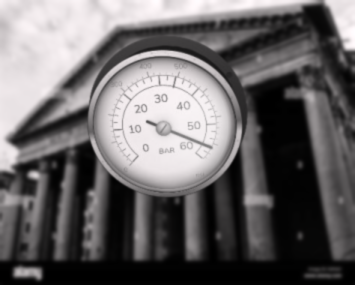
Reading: bar 56
